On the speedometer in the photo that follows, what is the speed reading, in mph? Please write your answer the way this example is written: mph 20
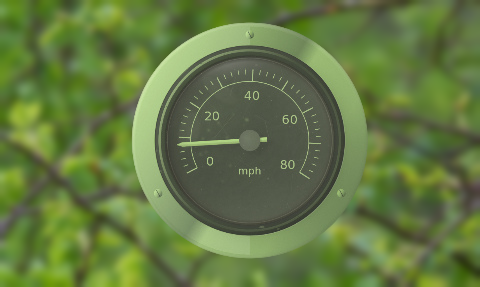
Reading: mph 8
